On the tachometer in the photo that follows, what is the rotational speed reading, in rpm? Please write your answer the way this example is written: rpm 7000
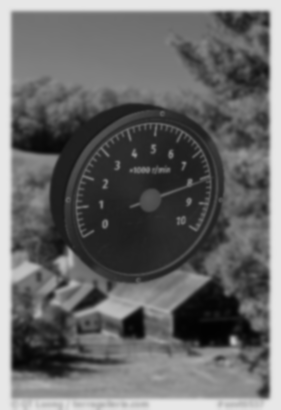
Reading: rpm 8000
